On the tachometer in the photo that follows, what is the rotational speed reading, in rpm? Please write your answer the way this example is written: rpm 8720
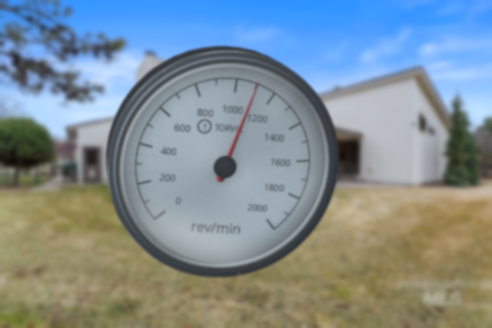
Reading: rpm 1100
